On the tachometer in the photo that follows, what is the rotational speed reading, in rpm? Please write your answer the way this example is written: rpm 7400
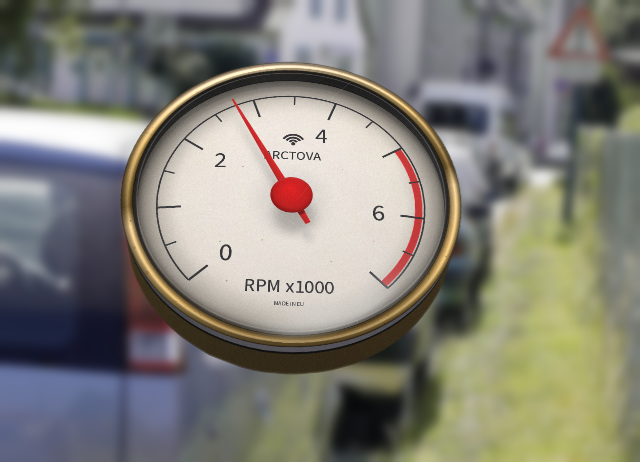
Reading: rpm 2750
